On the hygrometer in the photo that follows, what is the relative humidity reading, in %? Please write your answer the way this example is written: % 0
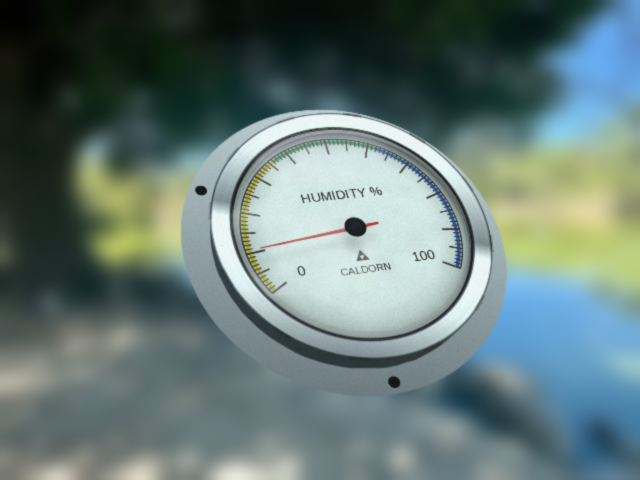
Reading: % 10
